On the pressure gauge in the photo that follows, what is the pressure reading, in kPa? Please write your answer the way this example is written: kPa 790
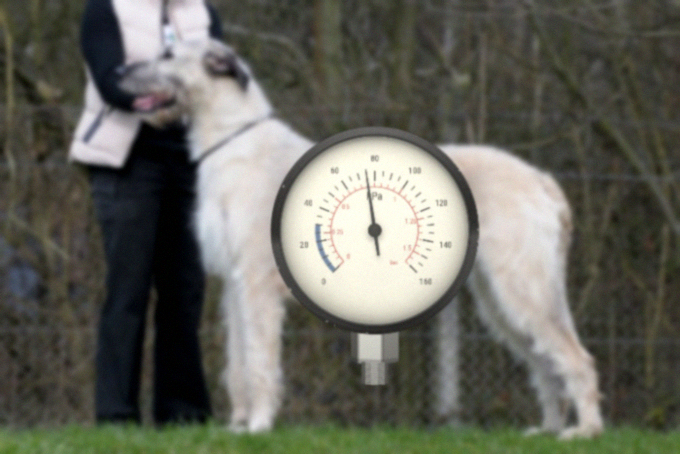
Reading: kPa 75
